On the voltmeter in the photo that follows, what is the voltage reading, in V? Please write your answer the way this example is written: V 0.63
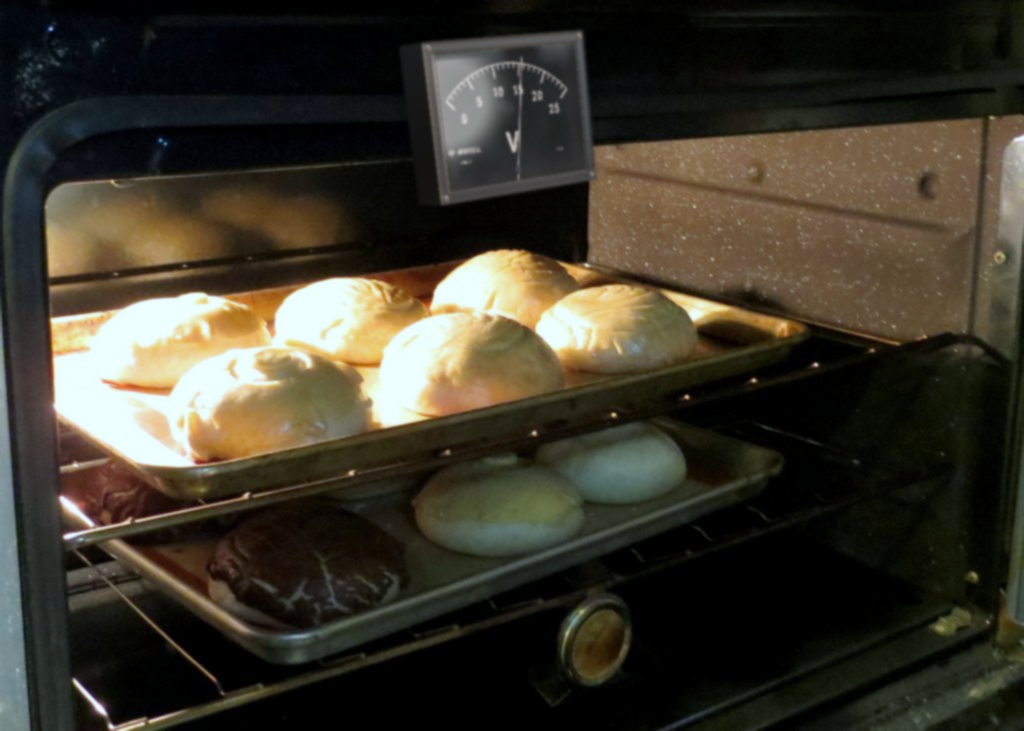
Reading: V 15
